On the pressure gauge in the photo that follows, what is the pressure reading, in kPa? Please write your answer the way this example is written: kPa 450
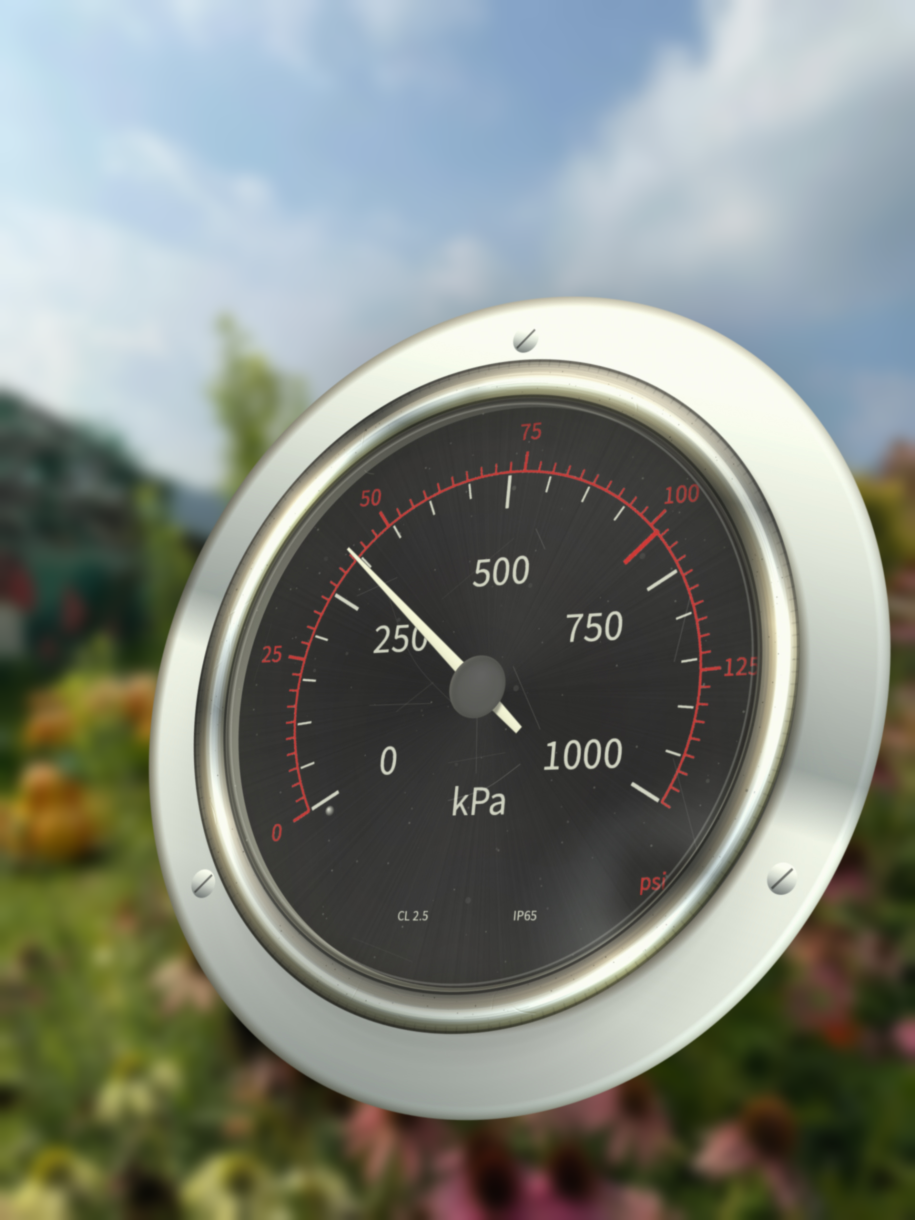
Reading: kPa 300
